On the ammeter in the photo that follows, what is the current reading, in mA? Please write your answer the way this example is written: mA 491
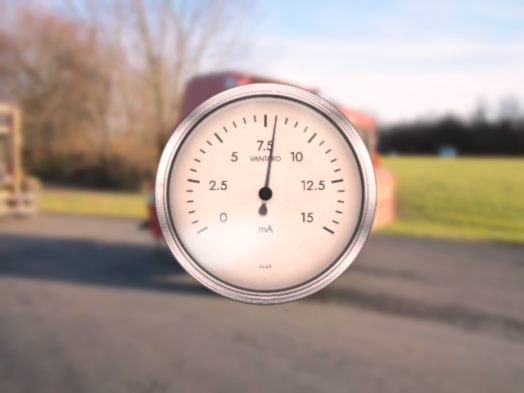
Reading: mA 8
